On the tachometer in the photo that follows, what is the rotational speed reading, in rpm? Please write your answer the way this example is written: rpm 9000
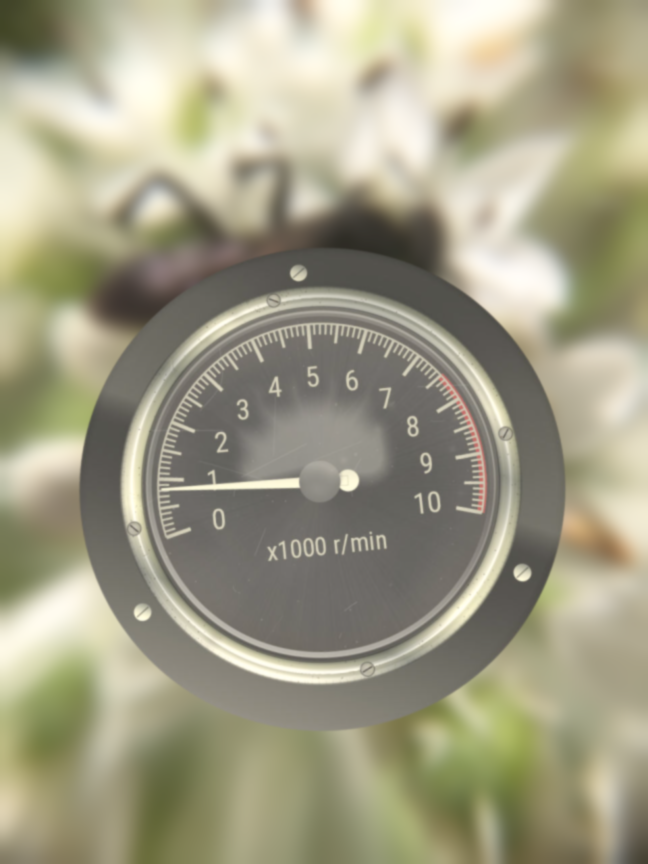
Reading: rpm 800
